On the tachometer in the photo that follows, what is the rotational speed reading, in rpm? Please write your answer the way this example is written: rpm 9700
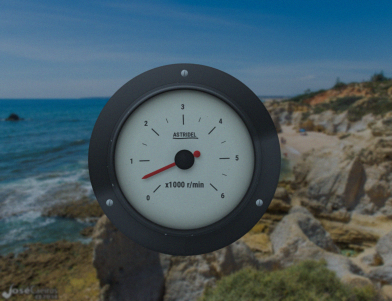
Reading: rpm 500
